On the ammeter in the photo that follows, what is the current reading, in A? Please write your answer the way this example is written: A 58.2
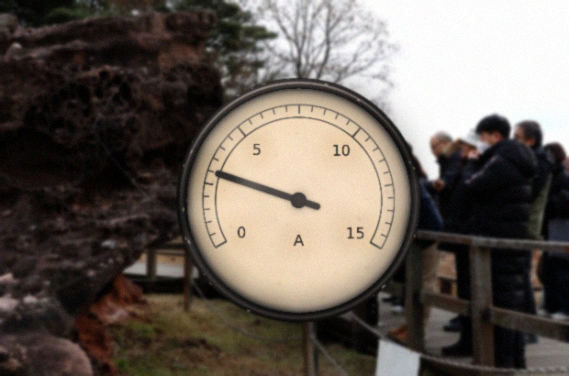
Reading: A 3
